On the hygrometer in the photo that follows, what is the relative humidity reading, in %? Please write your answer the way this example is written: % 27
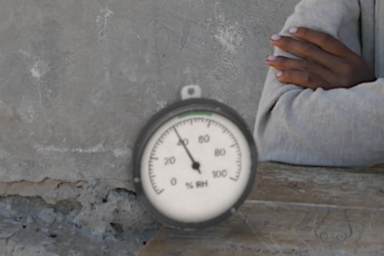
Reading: % 40
